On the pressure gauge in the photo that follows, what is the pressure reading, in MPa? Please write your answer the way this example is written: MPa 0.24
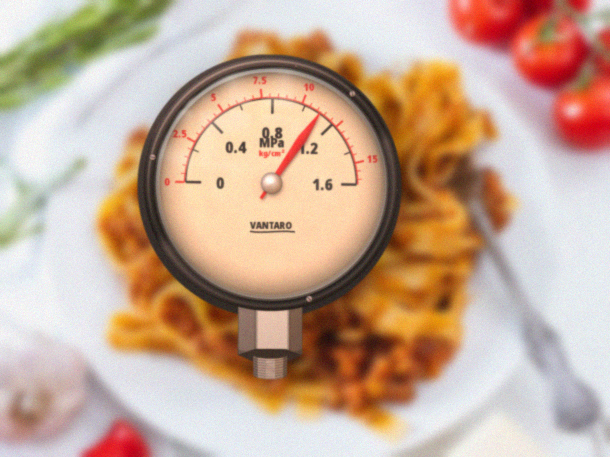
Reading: MPa 1.1
